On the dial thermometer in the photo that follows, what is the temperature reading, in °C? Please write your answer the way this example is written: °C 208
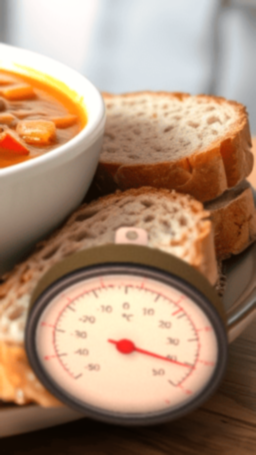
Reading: °C 40
